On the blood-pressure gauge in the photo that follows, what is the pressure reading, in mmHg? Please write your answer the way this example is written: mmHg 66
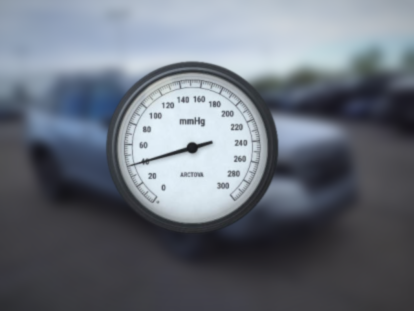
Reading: mmHg 40
